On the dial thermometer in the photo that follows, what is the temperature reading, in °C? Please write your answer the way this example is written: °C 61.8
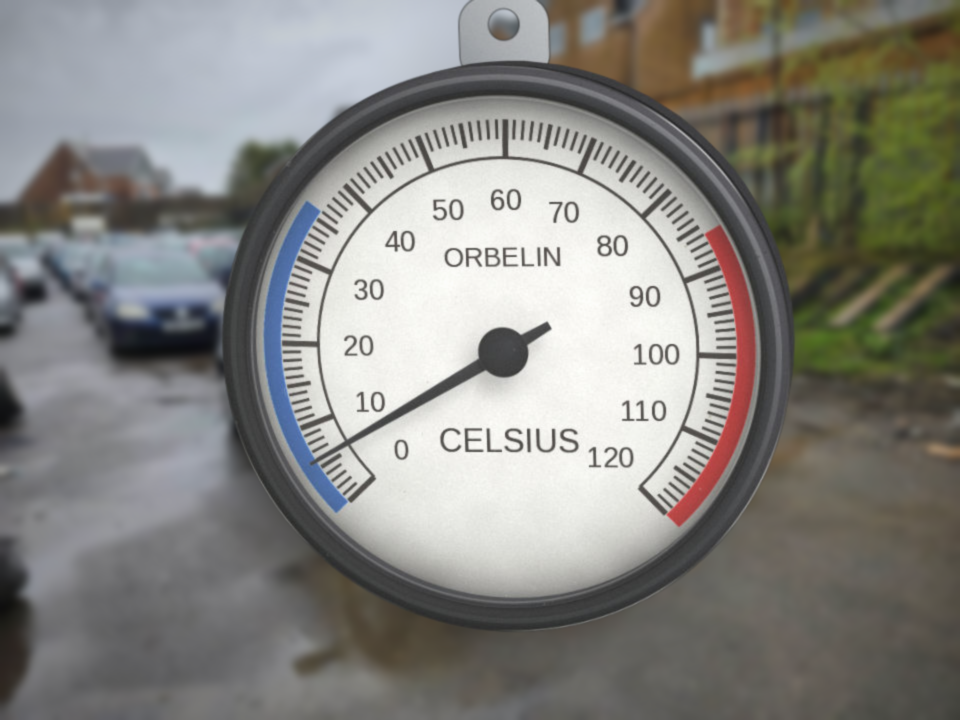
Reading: °C 6
